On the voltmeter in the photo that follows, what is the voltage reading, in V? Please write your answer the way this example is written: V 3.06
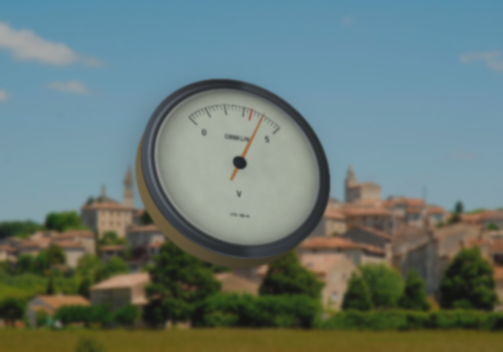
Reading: V 4
